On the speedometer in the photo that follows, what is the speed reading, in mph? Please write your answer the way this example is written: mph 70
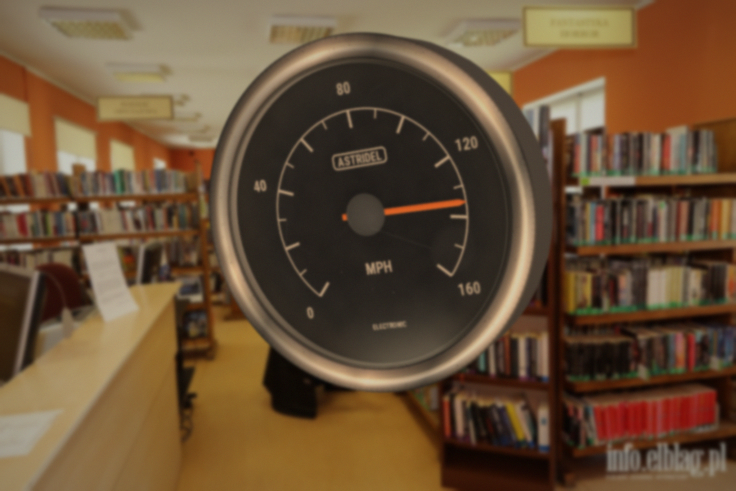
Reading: mph 135
